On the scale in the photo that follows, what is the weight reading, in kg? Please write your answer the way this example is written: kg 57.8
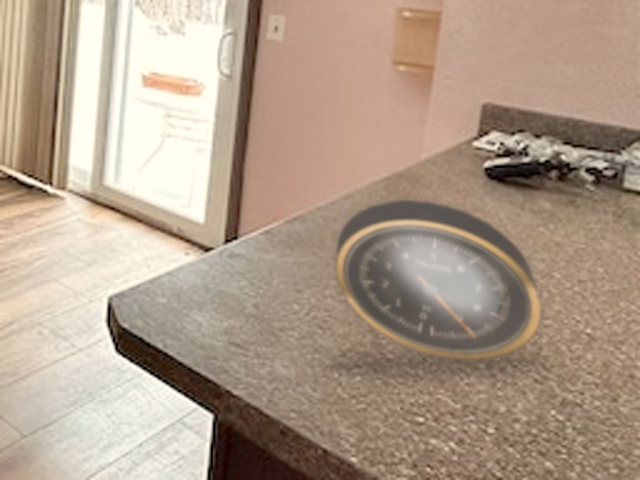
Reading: kg 9
